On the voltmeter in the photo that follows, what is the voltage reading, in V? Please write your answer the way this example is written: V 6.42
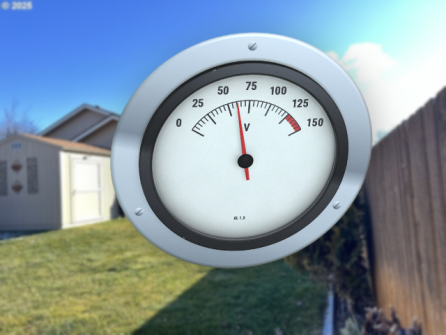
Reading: V 60
